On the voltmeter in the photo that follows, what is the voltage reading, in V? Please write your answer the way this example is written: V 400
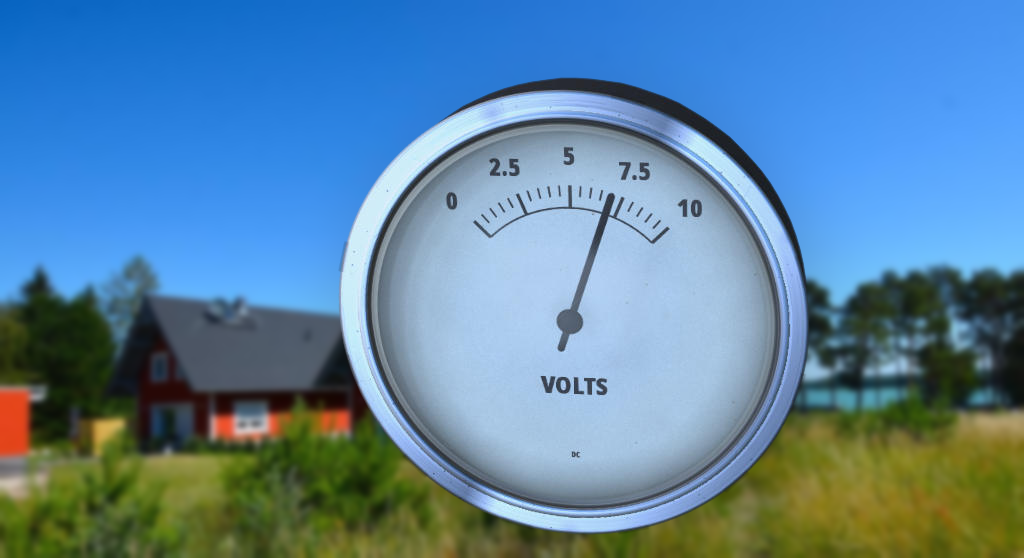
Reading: V 7
